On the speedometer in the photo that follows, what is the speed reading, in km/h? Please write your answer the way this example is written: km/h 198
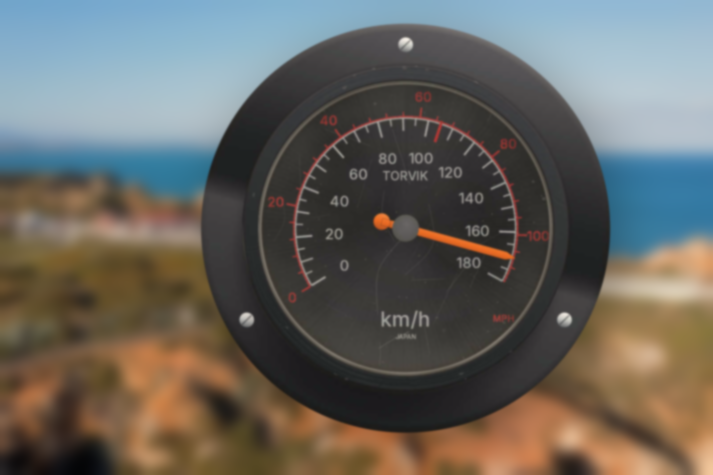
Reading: km/h 170
